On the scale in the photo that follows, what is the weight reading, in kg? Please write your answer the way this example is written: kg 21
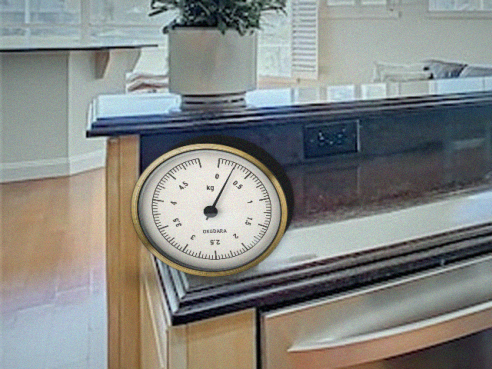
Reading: kg 0.25
